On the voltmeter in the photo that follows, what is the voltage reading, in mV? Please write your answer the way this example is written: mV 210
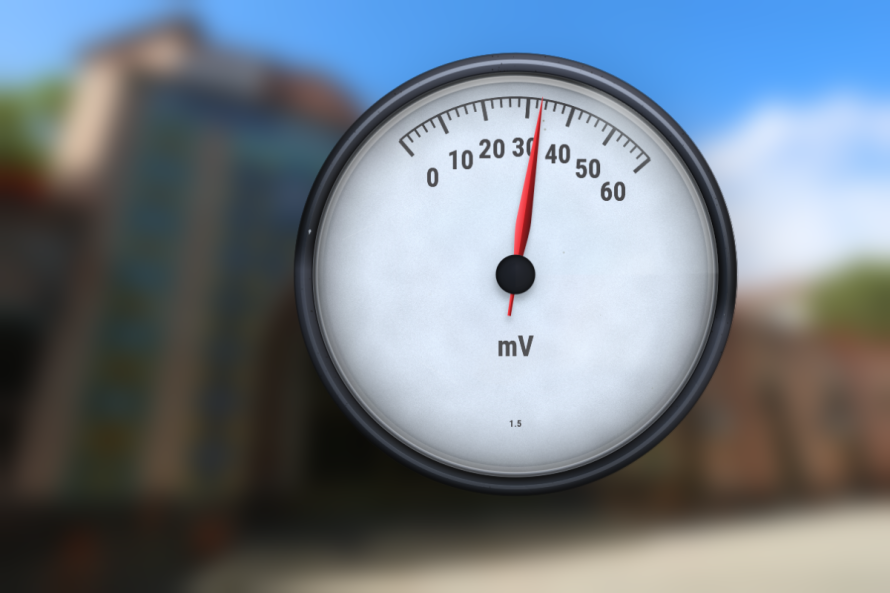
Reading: mV 33
